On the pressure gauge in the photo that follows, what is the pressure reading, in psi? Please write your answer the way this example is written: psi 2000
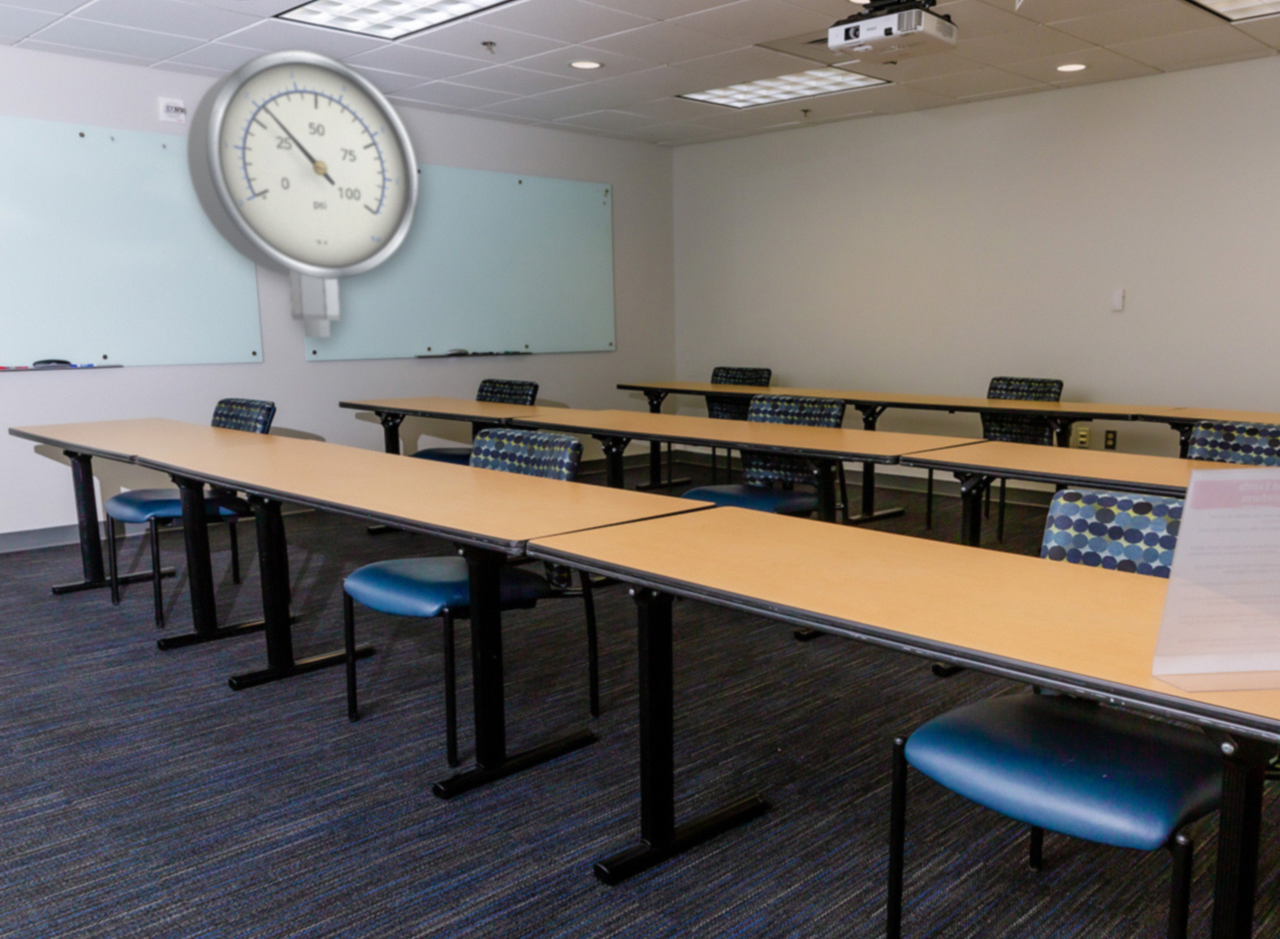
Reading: psi 30
